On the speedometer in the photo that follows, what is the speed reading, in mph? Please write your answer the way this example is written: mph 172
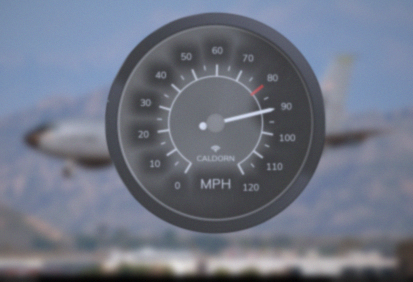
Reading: mph 90
